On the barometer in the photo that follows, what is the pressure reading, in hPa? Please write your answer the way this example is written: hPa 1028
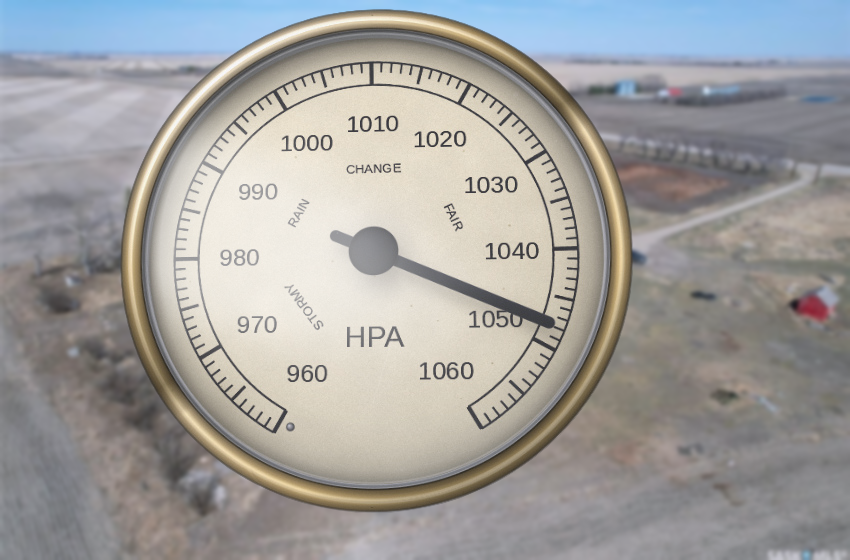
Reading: hPa 1048
